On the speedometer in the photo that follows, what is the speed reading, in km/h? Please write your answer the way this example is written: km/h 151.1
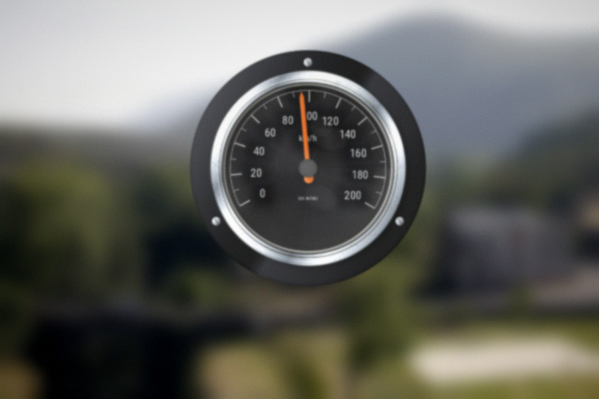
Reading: km/h 95
